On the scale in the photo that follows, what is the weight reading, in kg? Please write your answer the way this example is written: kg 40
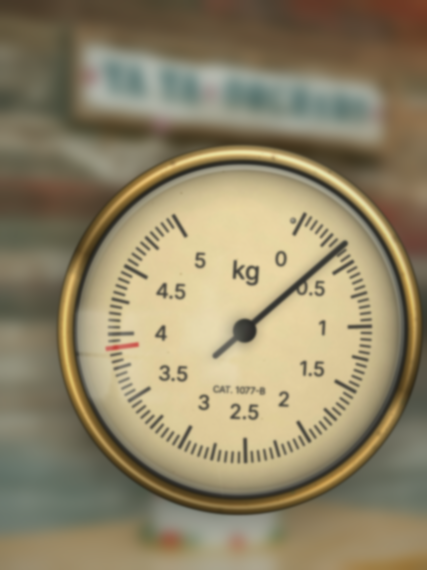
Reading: kg 0.35
